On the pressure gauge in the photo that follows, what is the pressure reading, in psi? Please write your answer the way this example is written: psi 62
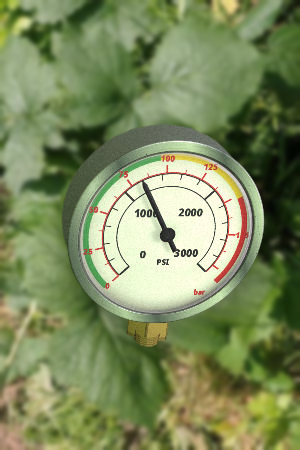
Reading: psi 1200
